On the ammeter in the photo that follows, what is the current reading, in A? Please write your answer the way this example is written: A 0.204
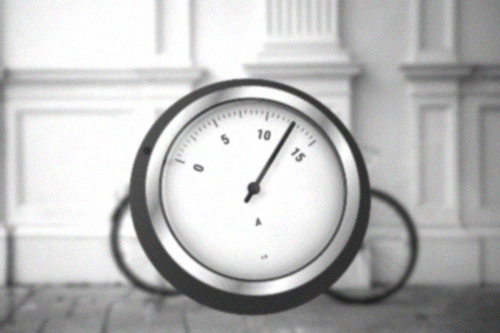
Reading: A 12.5
